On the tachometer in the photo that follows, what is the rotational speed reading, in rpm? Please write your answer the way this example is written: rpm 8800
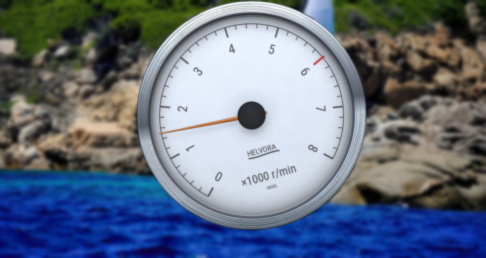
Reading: rpm 1500
